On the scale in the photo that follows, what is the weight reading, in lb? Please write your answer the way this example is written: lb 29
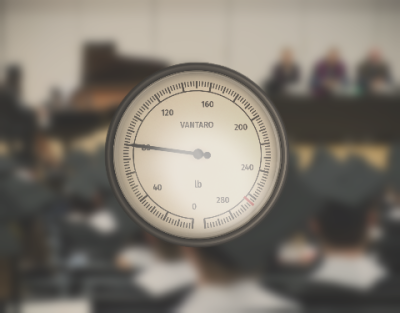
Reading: lb 80
